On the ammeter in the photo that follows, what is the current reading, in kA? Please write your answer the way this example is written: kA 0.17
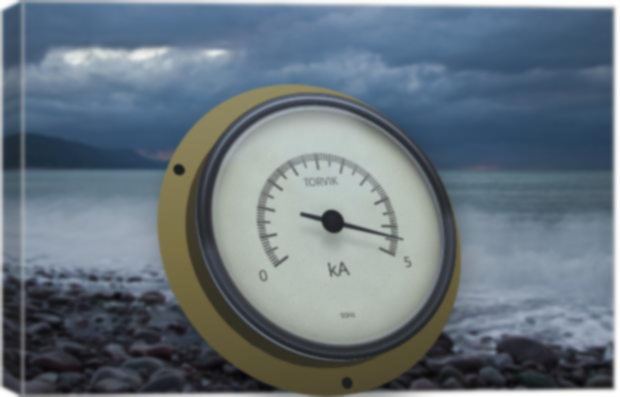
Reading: kA 4.75
